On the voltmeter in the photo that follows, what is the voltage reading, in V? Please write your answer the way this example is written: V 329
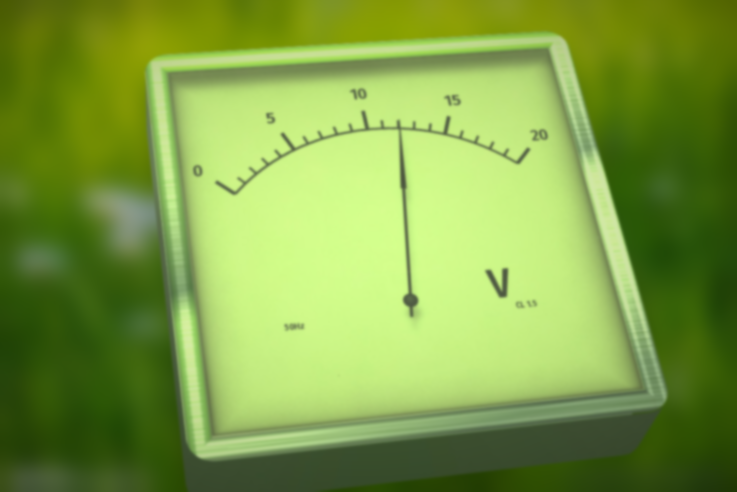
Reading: V 12
